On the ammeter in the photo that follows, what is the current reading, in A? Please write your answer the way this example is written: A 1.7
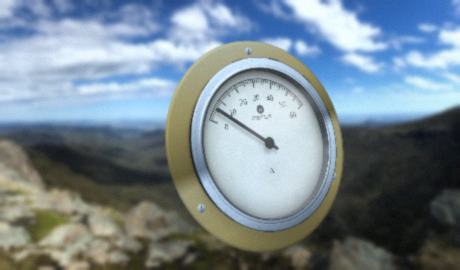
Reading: A 5
